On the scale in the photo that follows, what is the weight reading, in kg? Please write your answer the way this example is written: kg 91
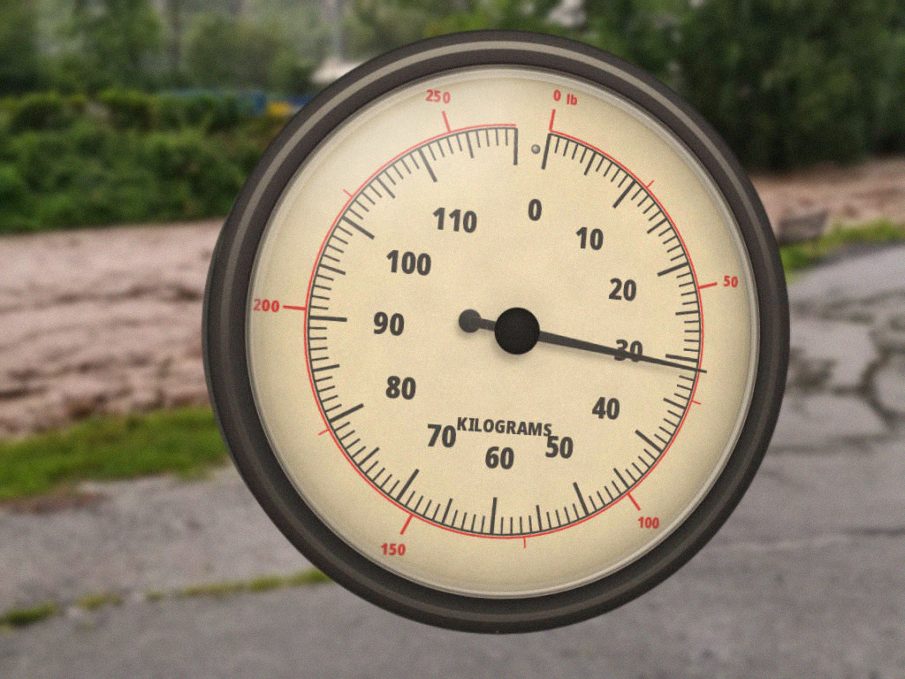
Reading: kg 31
